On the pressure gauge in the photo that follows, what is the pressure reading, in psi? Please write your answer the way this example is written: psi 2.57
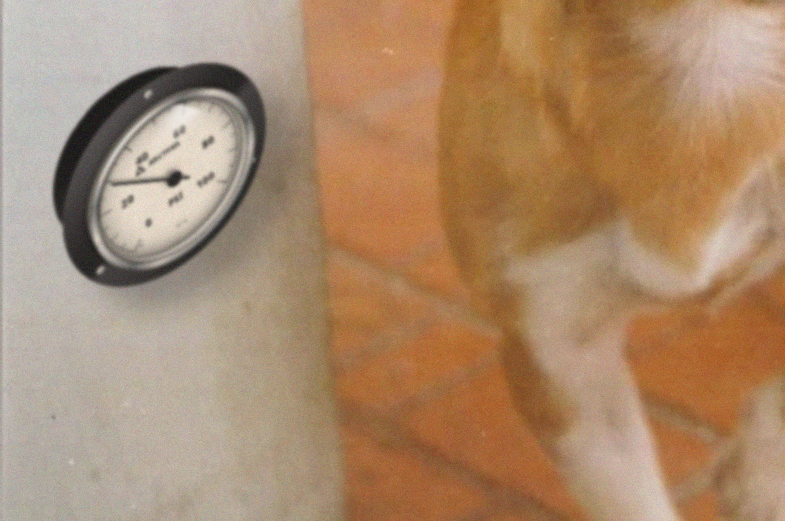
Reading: psi 30
